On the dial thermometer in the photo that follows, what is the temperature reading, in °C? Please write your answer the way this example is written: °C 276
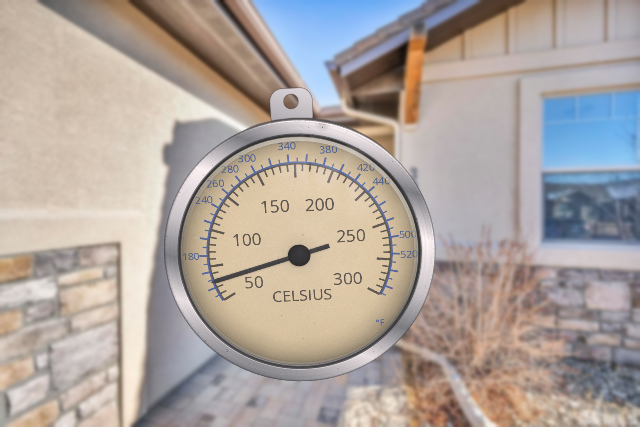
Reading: °C 65
